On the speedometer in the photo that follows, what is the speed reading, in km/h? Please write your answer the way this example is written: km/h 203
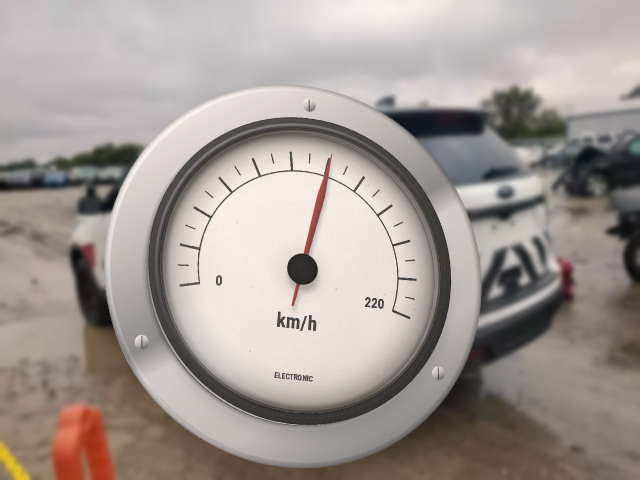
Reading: km/h 120
